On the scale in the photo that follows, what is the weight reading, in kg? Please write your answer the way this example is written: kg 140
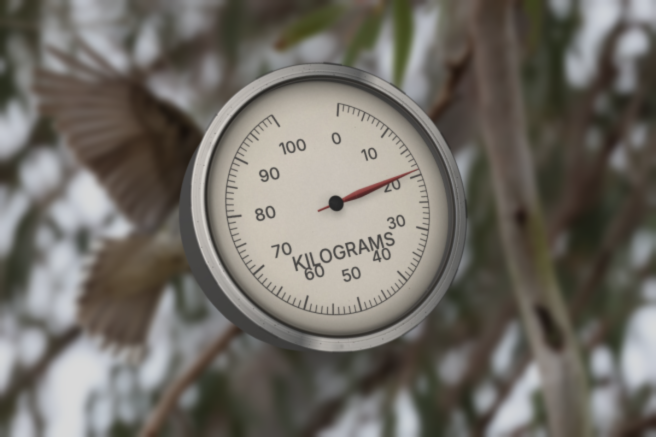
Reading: kg 19
